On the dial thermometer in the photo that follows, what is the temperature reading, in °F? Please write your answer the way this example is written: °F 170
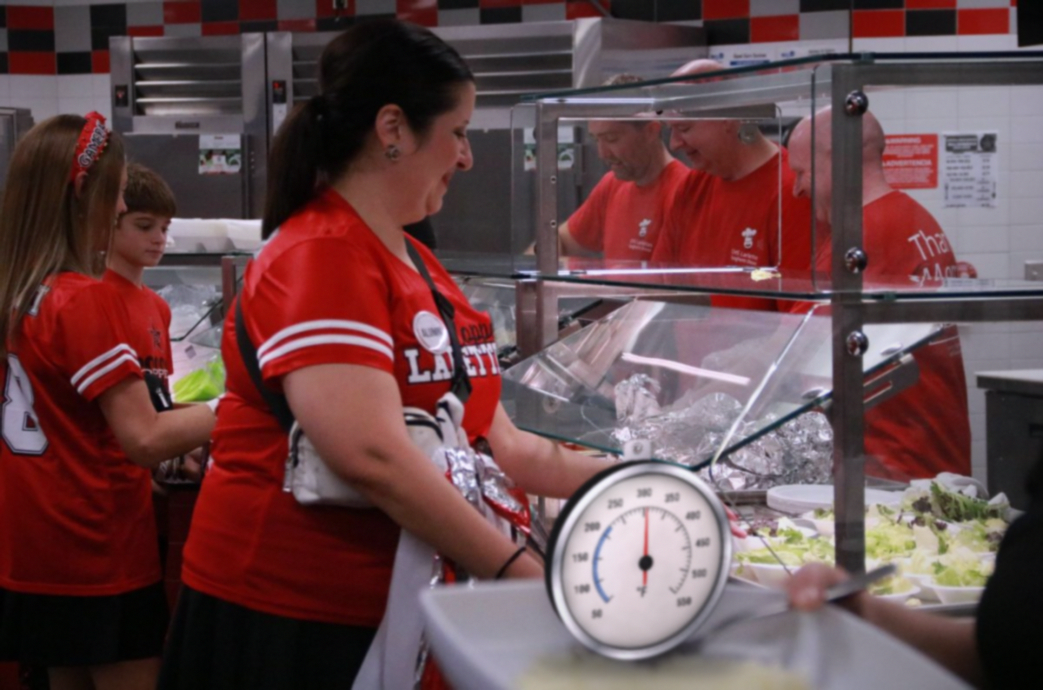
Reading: °F 300
